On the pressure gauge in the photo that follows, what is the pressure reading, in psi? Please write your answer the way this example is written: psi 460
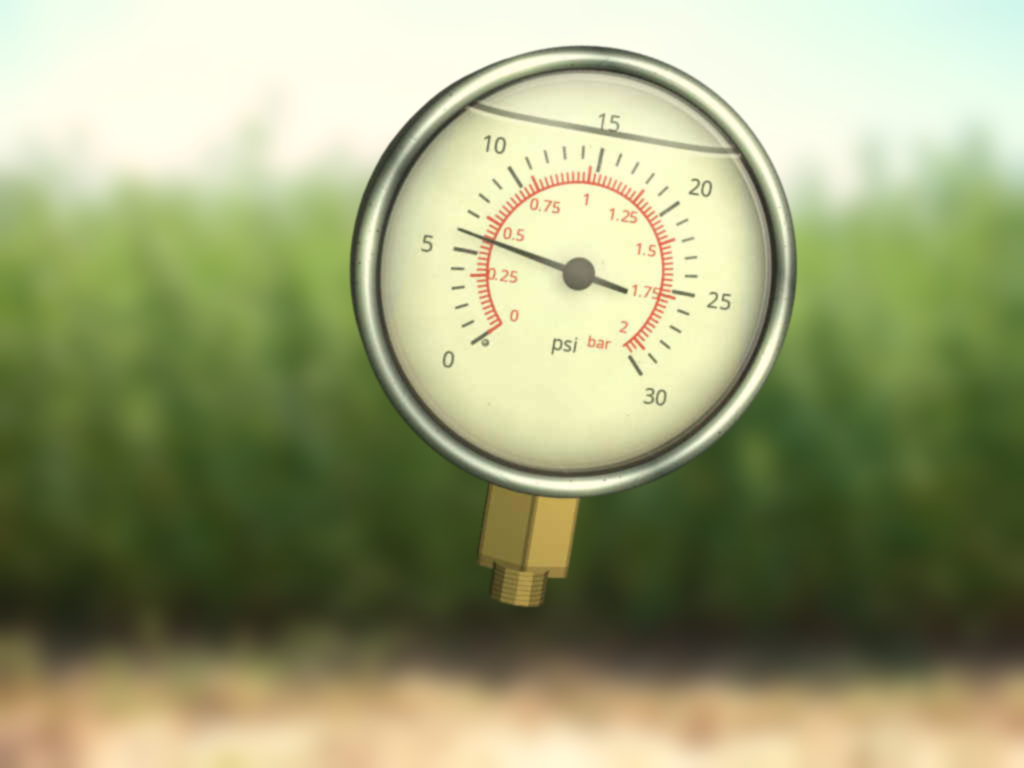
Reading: psi 6
